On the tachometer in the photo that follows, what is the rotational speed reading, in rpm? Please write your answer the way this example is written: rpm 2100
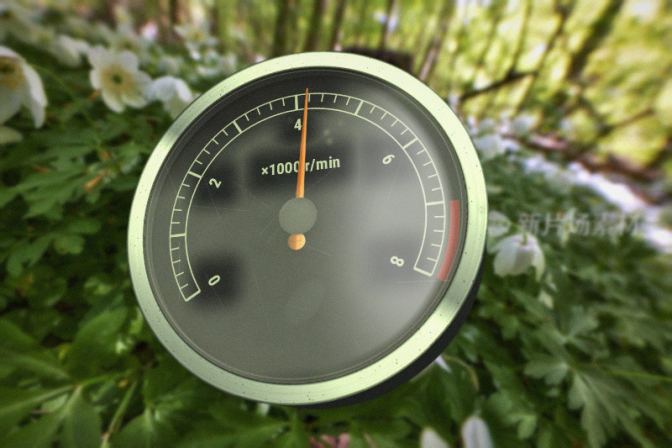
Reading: rpm 4200
